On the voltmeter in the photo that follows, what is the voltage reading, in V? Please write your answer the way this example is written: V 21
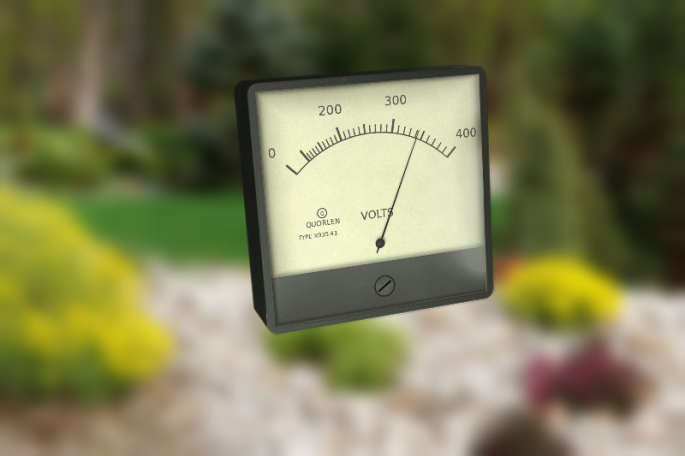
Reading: V 340
